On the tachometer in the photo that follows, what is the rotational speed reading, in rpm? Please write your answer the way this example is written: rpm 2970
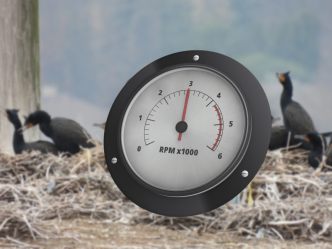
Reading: rpm 3000
